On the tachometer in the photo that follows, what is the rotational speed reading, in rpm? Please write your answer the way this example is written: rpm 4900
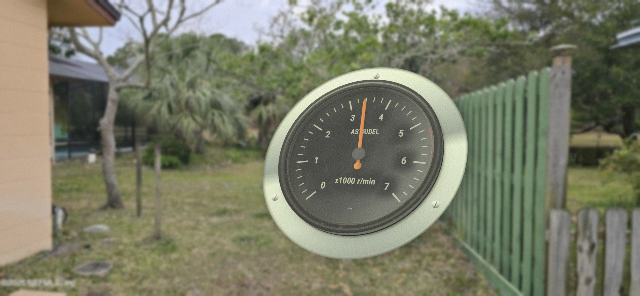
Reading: rpm 3400
